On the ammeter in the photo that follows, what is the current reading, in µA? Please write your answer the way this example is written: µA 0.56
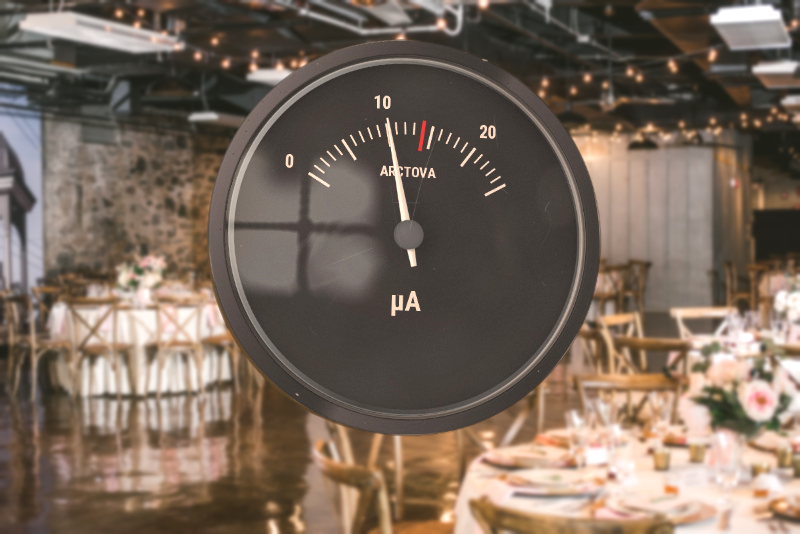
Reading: µA 10
